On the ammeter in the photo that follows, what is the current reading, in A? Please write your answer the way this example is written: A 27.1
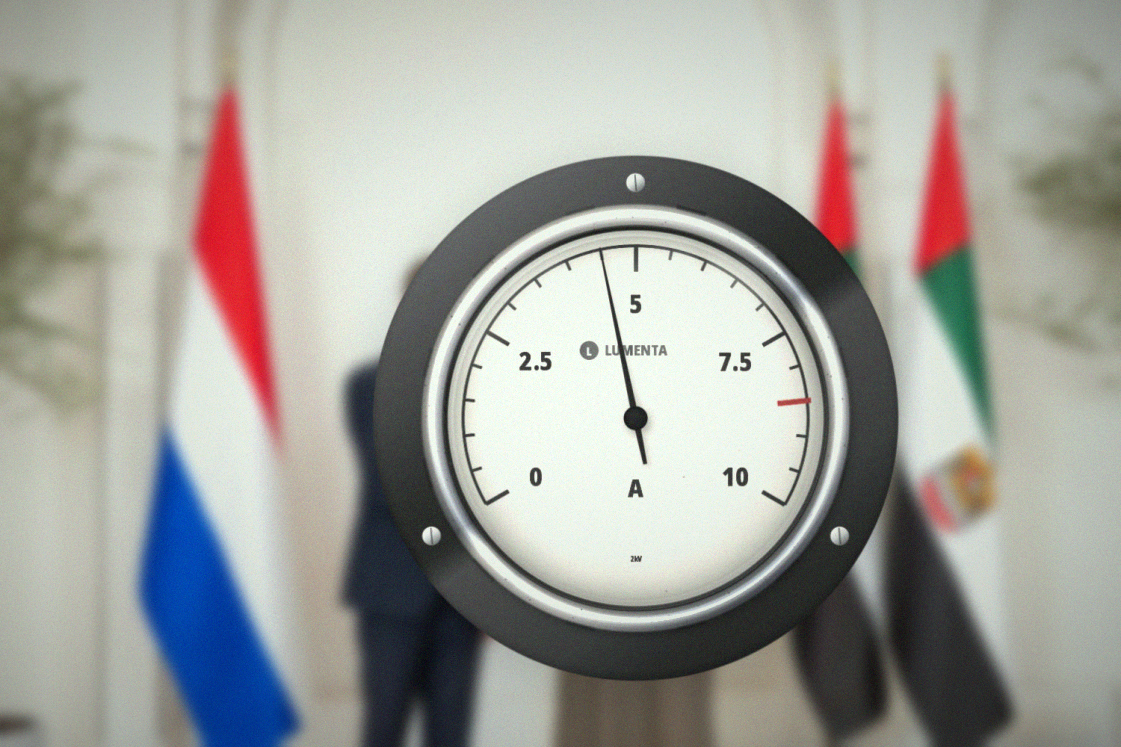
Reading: A 4.5
